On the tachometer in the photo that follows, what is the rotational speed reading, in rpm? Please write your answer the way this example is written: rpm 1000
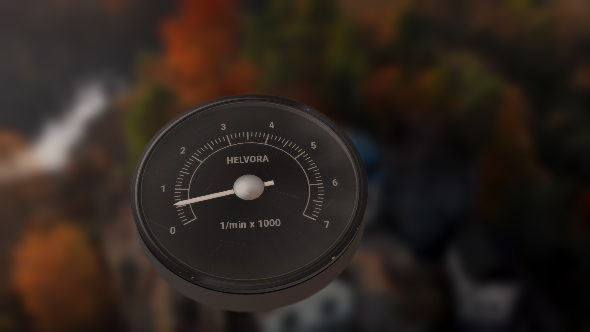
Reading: rpm 500
